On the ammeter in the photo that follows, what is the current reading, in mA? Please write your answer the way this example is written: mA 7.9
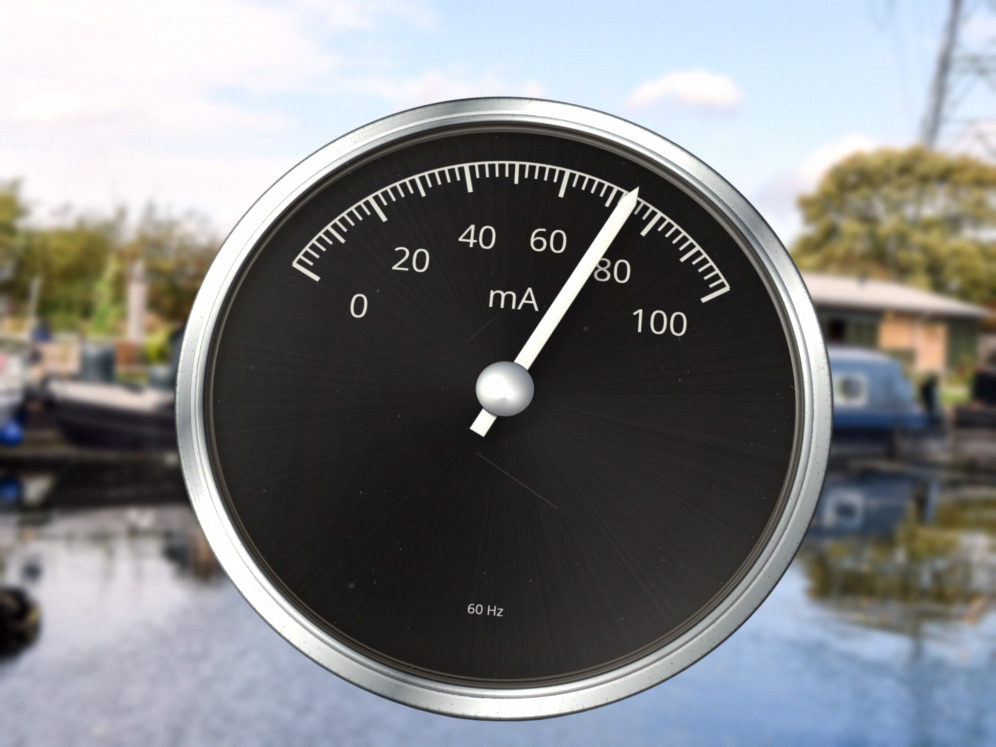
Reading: mA 74
